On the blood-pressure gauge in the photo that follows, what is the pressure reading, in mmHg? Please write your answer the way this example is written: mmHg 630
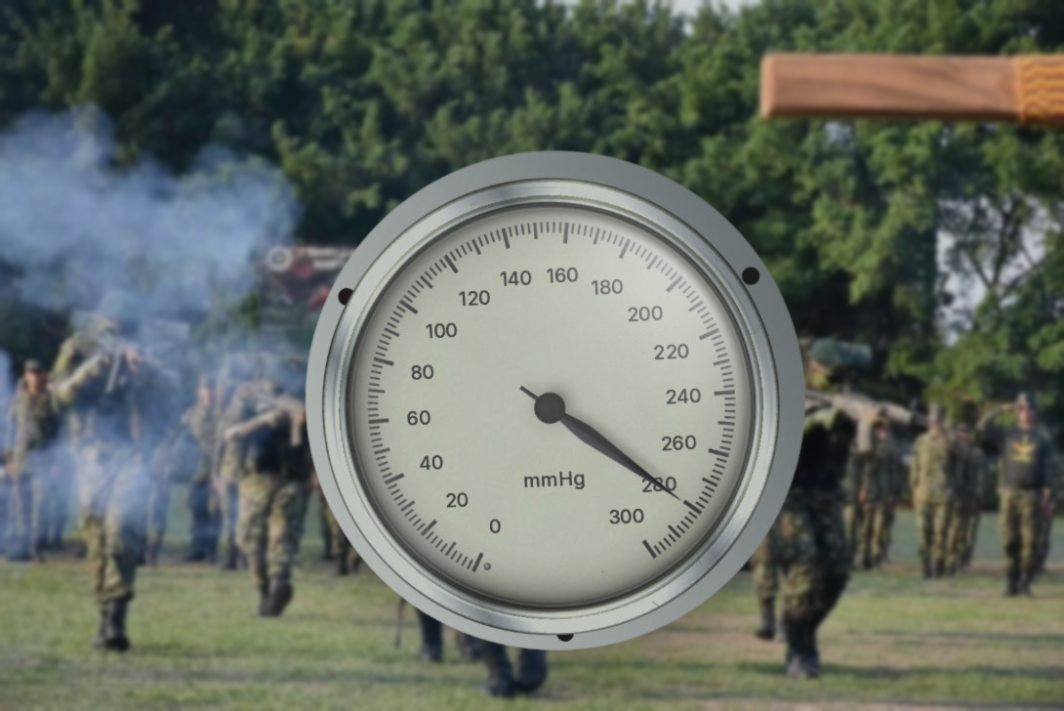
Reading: mmHg 280
